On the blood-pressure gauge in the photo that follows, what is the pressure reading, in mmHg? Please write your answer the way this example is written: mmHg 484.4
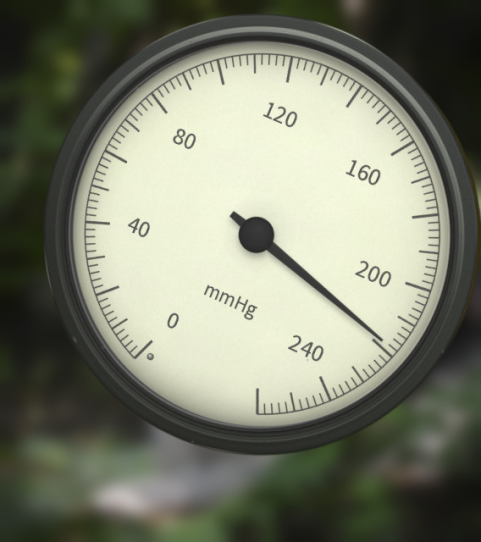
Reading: mmHg 218
